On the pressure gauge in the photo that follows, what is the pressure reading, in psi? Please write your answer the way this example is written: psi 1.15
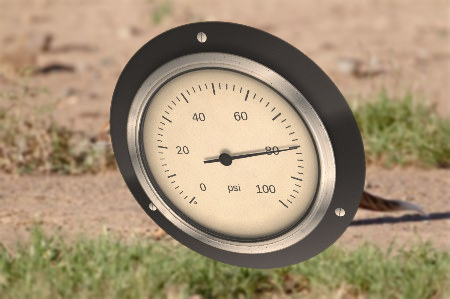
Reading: psi 80
